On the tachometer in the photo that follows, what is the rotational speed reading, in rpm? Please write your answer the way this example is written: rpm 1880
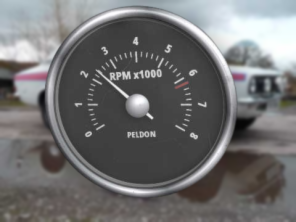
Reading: rpm 2400
